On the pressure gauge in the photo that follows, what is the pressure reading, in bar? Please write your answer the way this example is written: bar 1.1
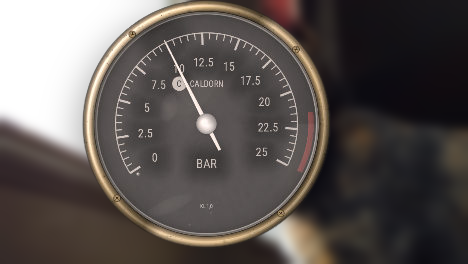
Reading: bar 10
